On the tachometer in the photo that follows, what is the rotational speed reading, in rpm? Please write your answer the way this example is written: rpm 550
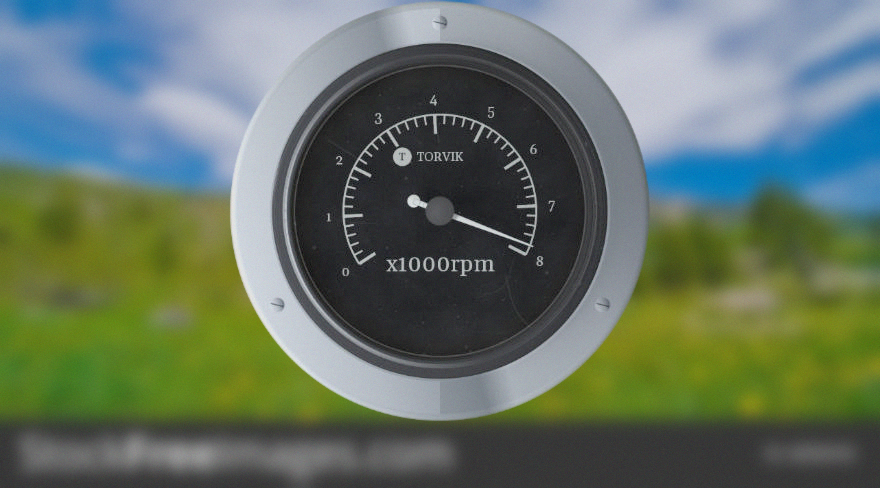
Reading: rpm 7800
